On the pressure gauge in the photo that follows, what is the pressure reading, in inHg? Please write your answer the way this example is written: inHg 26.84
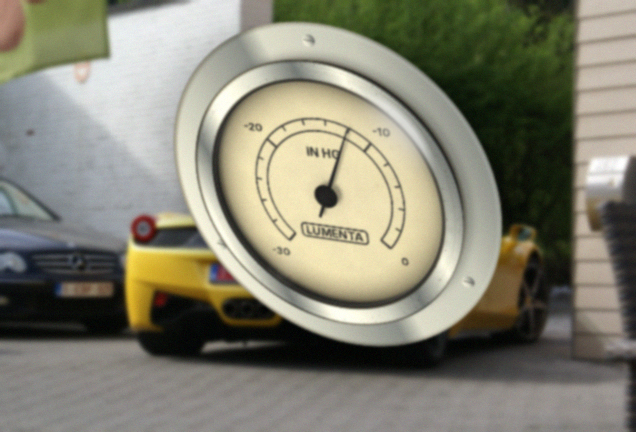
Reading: inHg -12
